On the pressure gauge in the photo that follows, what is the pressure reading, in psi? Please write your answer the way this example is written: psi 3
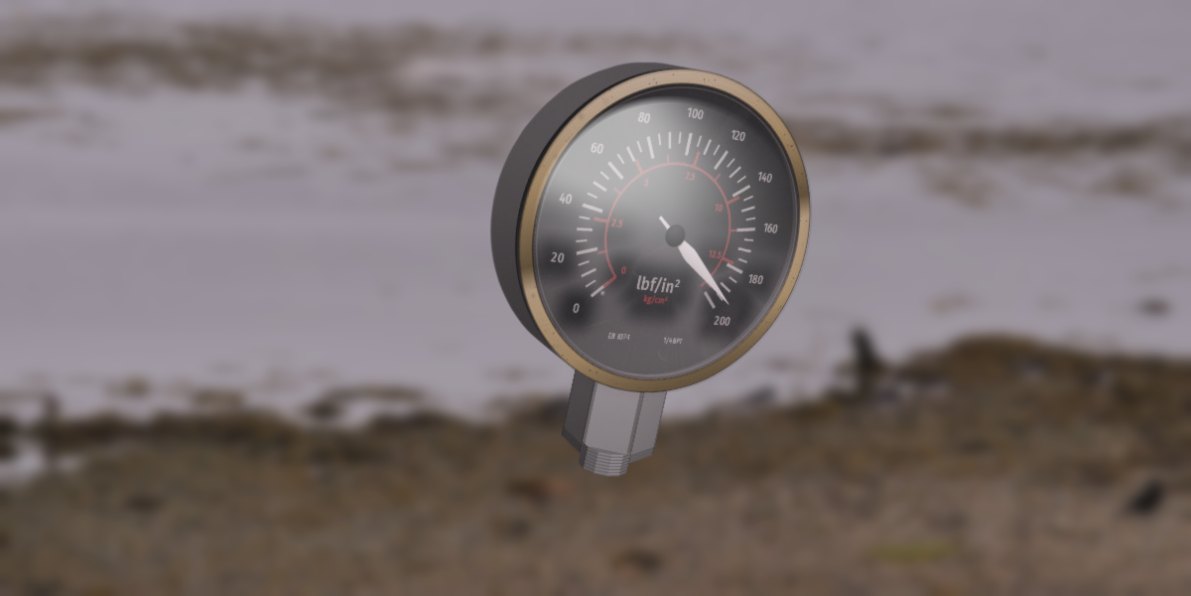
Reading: psi 195
